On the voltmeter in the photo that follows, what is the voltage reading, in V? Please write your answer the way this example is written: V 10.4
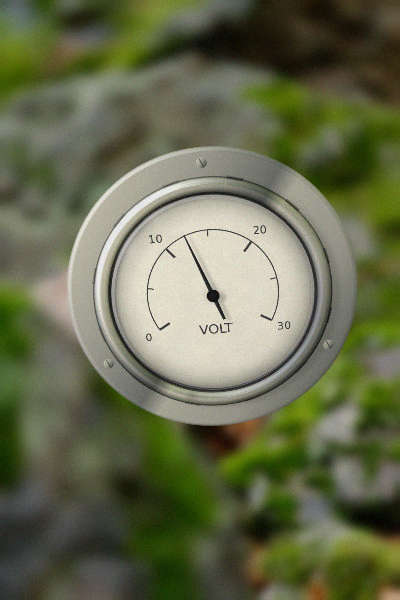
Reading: V 12.5
